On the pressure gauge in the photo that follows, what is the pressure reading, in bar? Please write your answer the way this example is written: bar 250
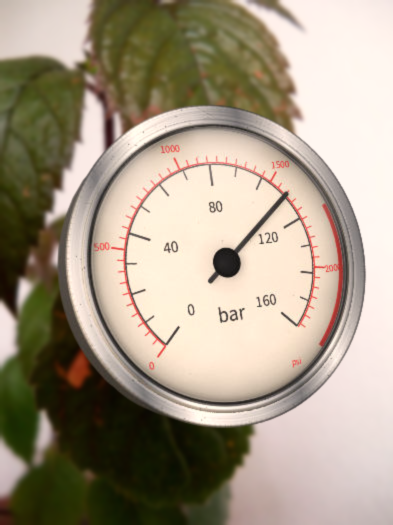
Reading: bar 110
